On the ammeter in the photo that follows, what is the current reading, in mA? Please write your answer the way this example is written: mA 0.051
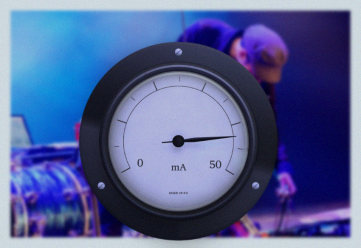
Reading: mA 42.5
